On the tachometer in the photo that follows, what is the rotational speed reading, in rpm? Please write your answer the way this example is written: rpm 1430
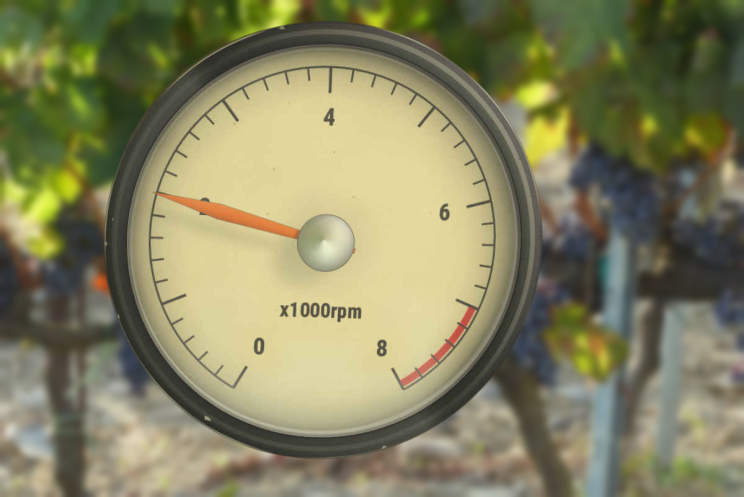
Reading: rpm 2000
